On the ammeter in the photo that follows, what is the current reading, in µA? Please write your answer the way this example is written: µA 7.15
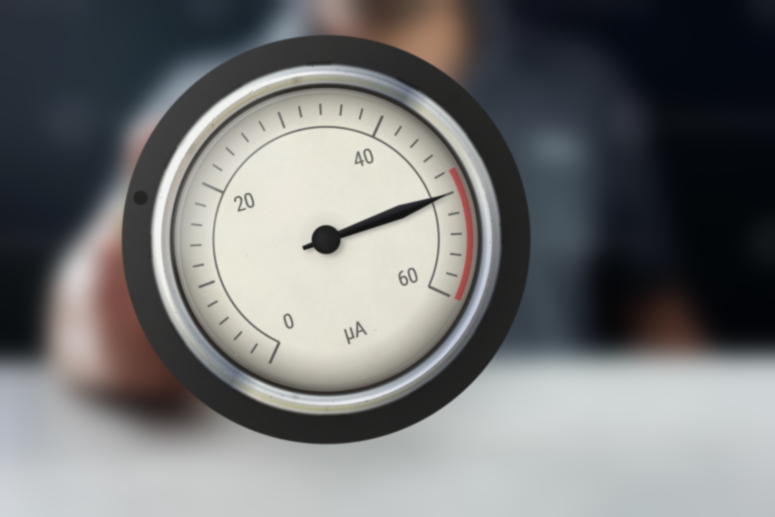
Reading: µA 50
